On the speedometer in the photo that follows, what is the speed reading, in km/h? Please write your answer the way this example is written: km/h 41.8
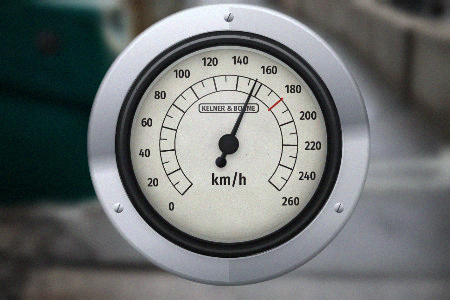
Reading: km/h 155
